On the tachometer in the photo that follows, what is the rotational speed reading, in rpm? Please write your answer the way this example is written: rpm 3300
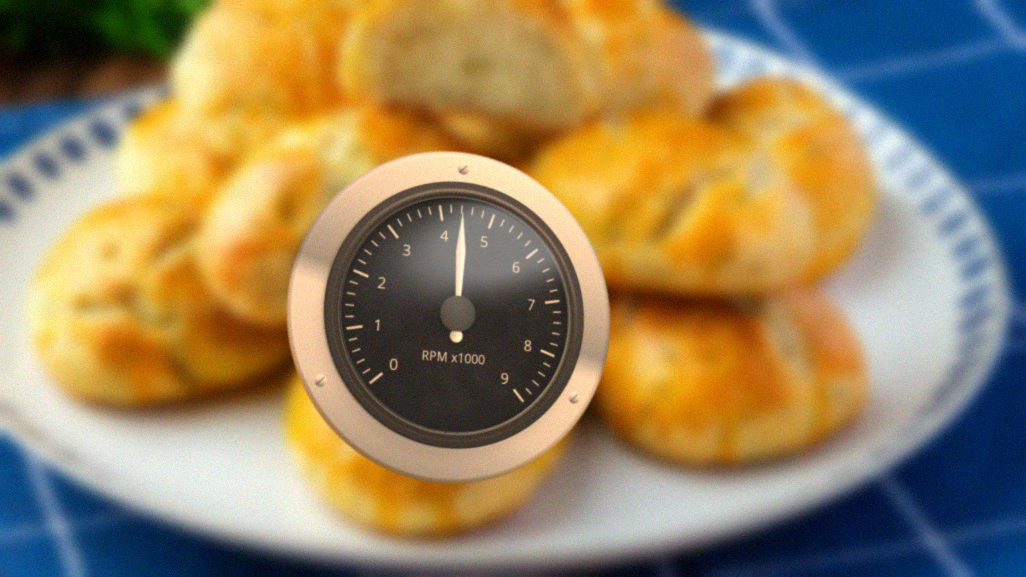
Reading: rpm 4400
